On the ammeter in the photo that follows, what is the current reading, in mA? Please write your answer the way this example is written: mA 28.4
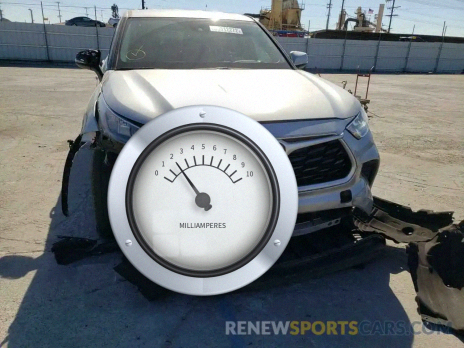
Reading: mA 2
